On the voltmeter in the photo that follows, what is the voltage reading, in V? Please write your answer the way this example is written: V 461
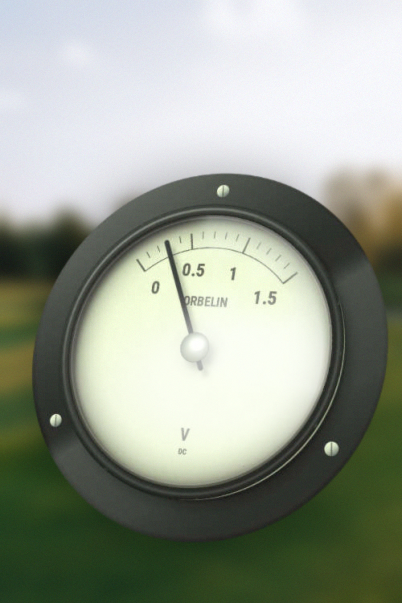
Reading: V 0.3
